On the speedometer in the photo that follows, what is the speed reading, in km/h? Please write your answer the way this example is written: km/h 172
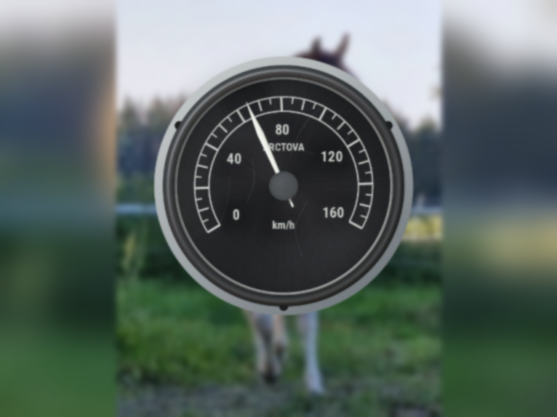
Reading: km/h 65
